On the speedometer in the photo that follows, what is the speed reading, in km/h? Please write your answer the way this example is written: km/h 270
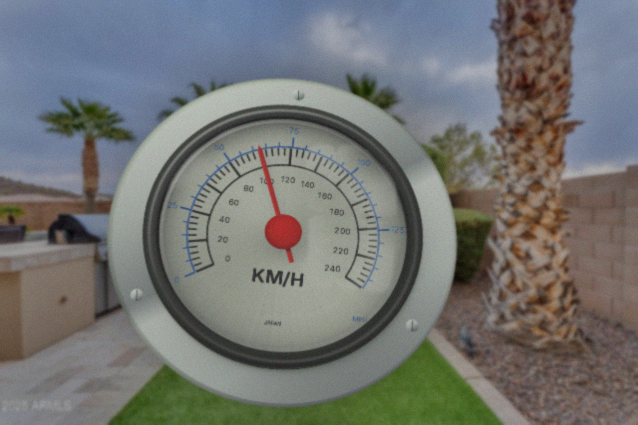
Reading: km/h 100
